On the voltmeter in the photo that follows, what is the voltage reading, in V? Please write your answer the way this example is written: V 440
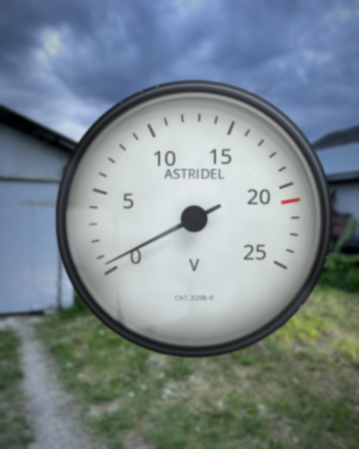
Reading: V 0.5
